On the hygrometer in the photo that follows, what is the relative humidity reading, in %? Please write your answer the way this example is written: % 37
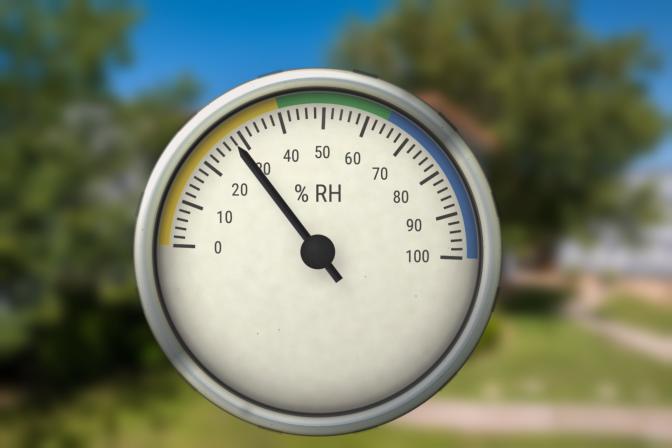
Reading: % 28
